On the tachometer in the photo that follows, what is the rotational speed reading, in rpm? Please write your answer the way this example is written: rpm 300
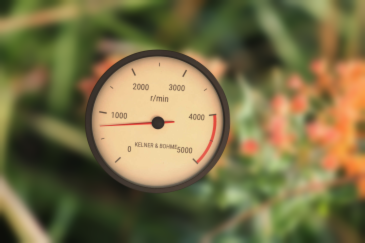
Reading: rpm 750
